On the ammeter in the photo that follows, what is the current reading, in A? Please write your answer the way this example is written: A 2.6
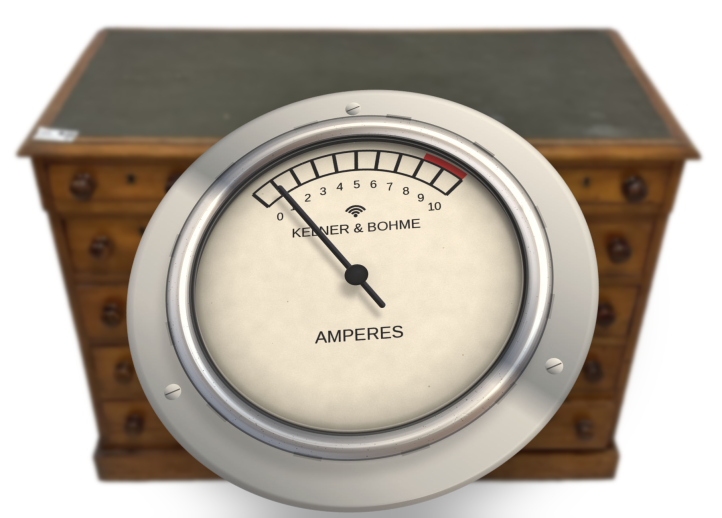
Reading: A 1
